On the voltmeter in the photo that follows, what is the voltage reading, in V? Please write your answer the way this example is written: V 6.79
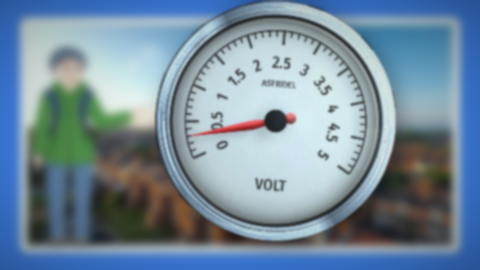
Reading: V 0.3
